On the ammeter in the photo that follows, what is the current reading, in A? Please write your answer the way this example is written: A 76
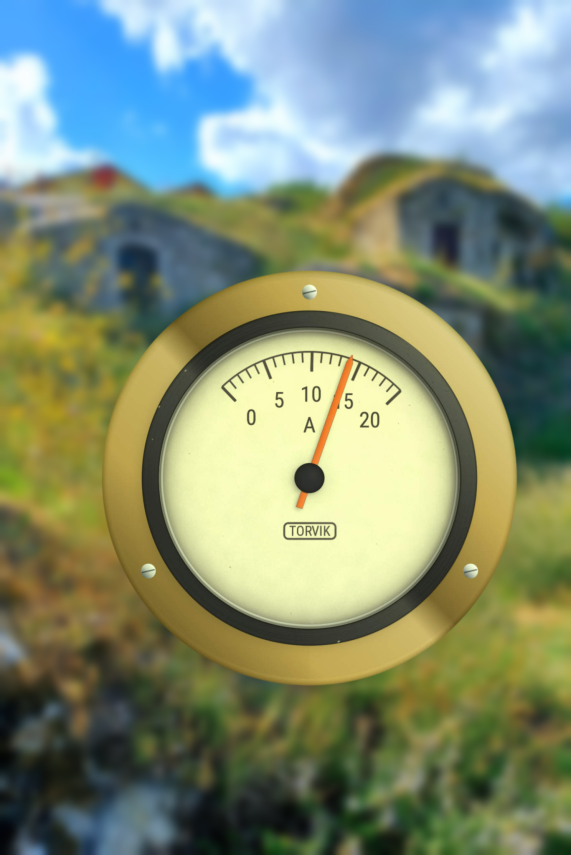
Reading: A 14
